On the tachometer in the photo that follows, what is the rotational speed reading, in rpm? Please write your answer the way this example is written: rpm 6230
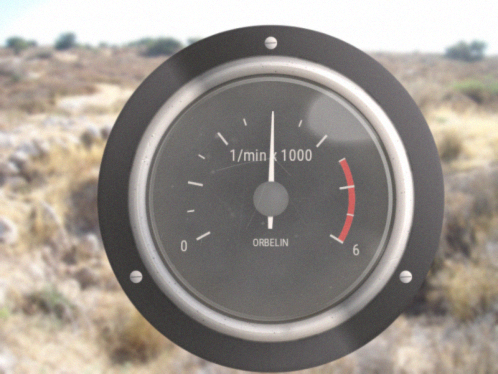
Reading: rpm 3000
